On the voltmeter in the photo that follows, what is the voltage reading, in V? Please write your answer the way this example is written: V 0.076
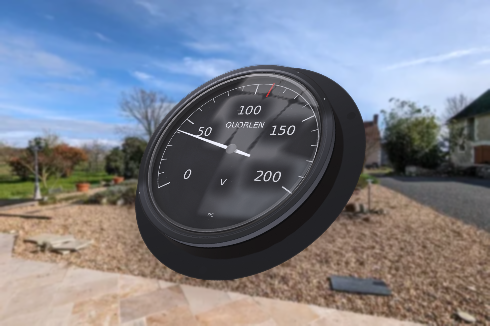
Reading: V 40
